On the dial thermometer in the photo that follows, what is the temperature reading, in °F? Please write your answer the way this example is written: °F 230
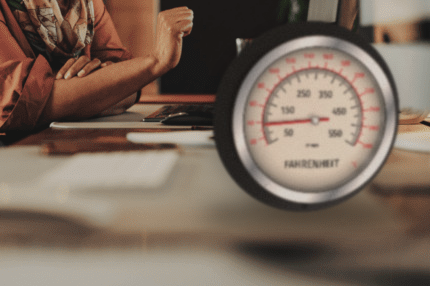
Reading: °F 100
